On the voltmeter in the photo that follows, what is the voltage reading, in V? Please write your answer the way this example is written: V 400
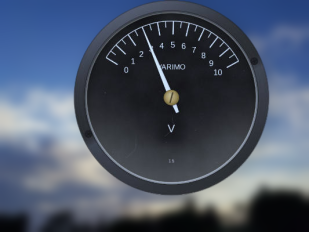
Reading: V 3
